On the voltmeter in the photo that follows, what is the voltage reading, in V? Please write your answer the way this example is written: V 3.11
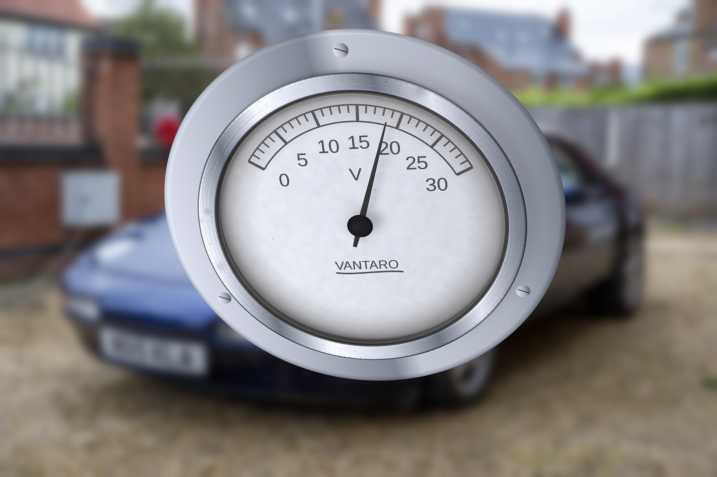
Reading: V 18.5
